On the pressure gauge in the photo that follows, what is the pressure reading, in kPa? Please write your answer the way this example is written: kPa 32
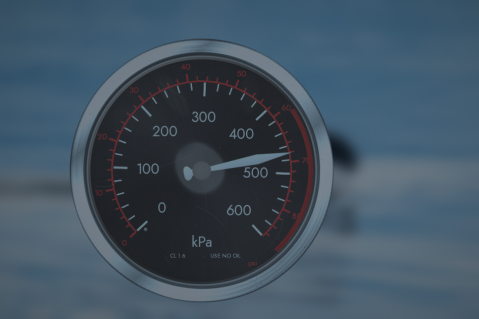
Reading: kPa 470
